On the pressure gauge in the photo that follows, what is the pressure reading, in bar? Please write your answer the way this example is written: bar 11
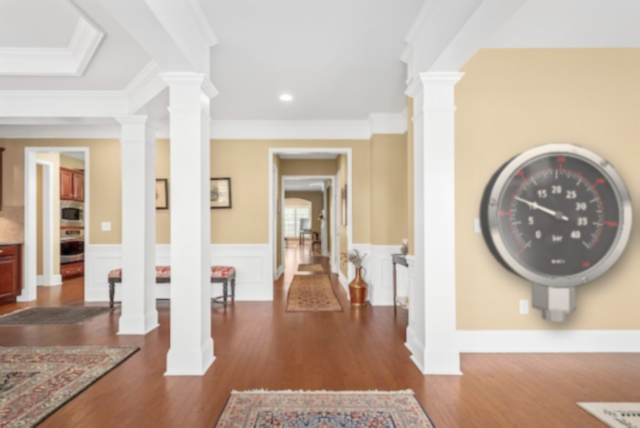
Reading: bar 10
